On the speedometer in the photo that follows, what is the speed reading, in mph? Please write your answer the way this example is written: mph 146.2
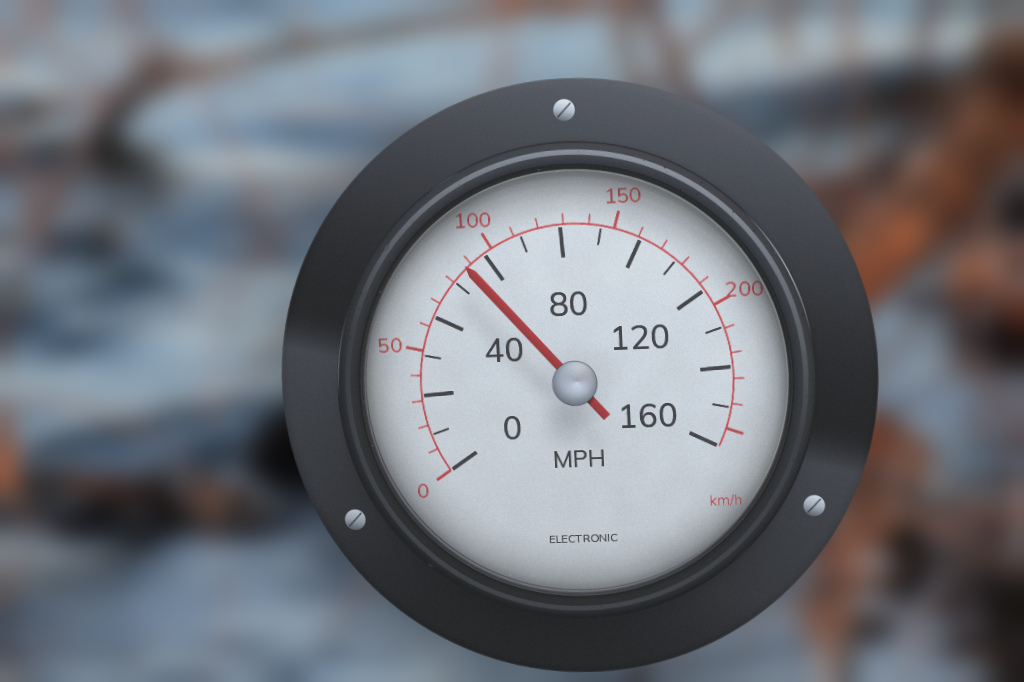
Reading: mph 55
